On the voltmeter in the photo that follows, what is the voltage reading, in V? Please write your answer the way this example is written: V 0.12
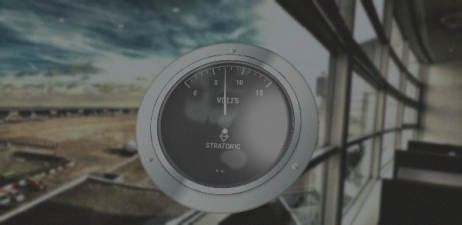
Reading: V 7
